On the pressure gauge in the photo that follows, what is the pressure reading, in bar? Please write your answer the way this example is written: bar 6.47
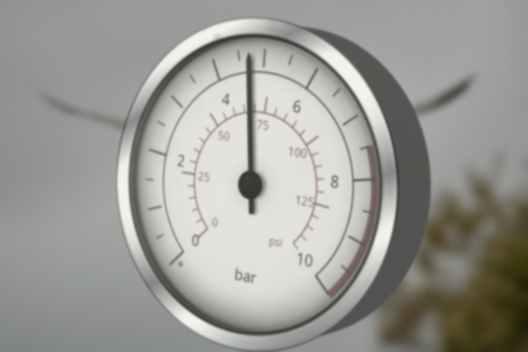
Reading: bar 4.75
